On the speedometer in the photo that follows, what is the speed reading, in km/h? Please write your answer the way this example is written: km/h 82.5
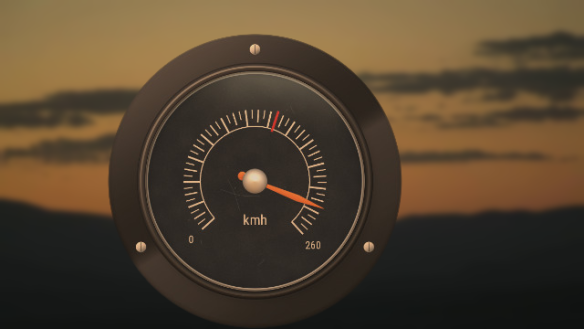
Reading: km/h 235
